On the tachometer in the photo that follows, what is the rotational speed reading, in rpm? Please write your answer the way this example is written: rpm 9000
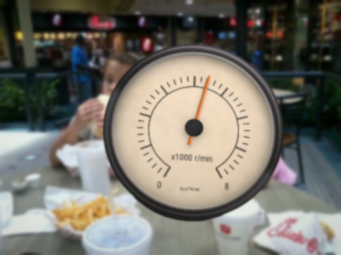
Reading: rpm 4400
